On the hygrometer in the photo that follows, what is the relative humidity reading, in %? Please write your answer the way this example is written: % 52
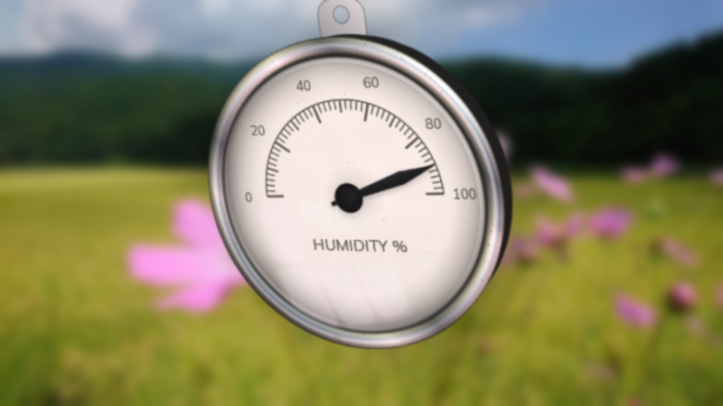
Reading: % 90
